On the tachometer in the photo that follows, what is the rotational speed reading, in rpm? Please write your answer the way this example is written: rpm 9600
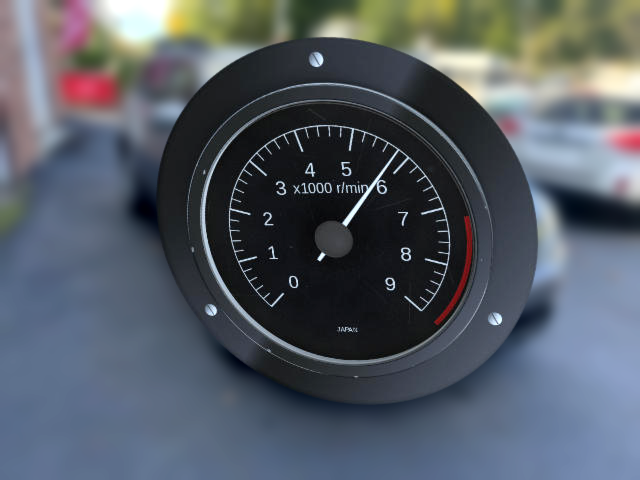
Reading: rpm 5800
